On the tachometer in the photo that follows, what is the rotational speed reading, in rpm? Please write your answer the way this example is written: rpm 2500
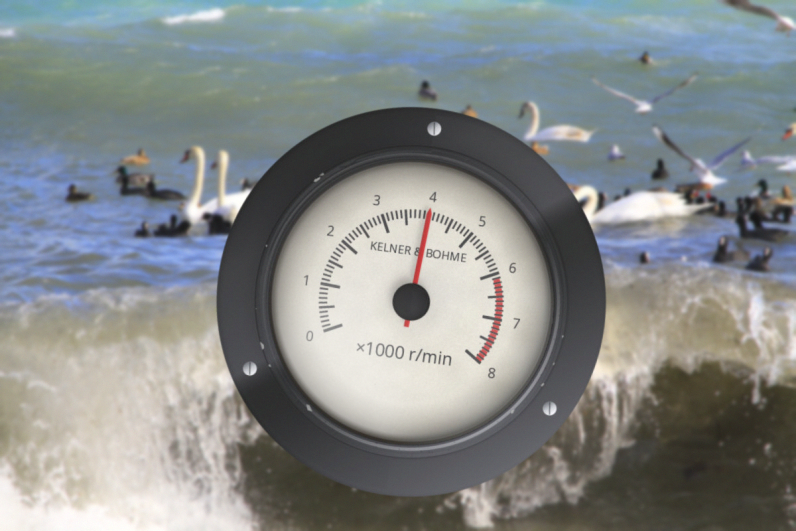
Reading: rpm 4000
